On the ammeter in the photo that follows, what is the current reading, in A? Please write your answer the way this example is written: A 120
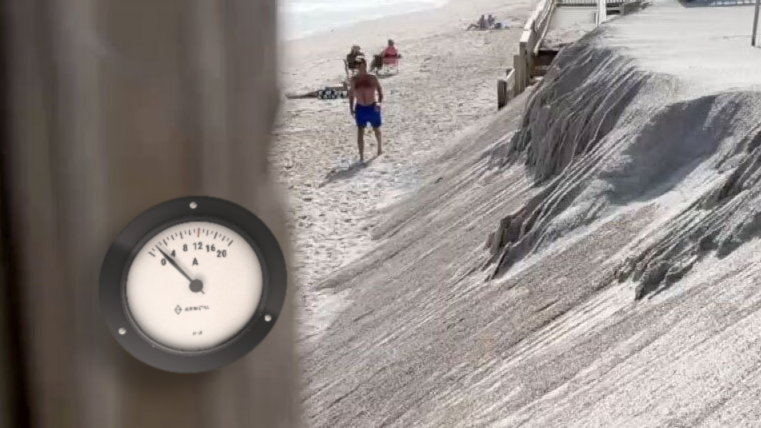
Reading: A 2
